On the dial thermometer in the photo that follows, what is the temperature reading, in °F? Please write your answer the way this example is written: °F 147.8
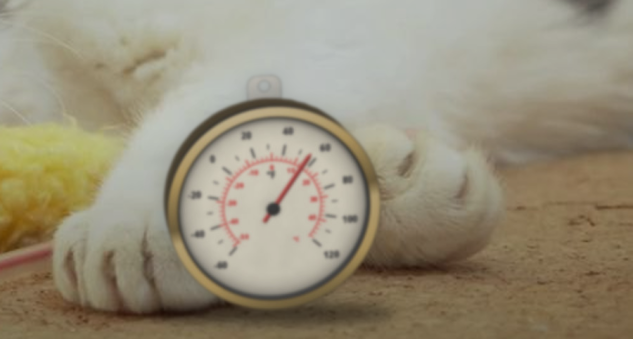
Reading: °F 55
